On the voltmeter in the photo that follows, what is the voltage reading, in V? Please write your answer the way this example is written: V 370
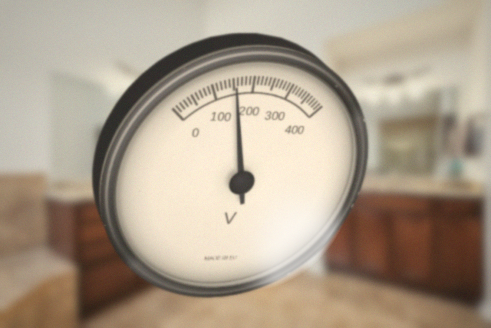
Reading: V 150
